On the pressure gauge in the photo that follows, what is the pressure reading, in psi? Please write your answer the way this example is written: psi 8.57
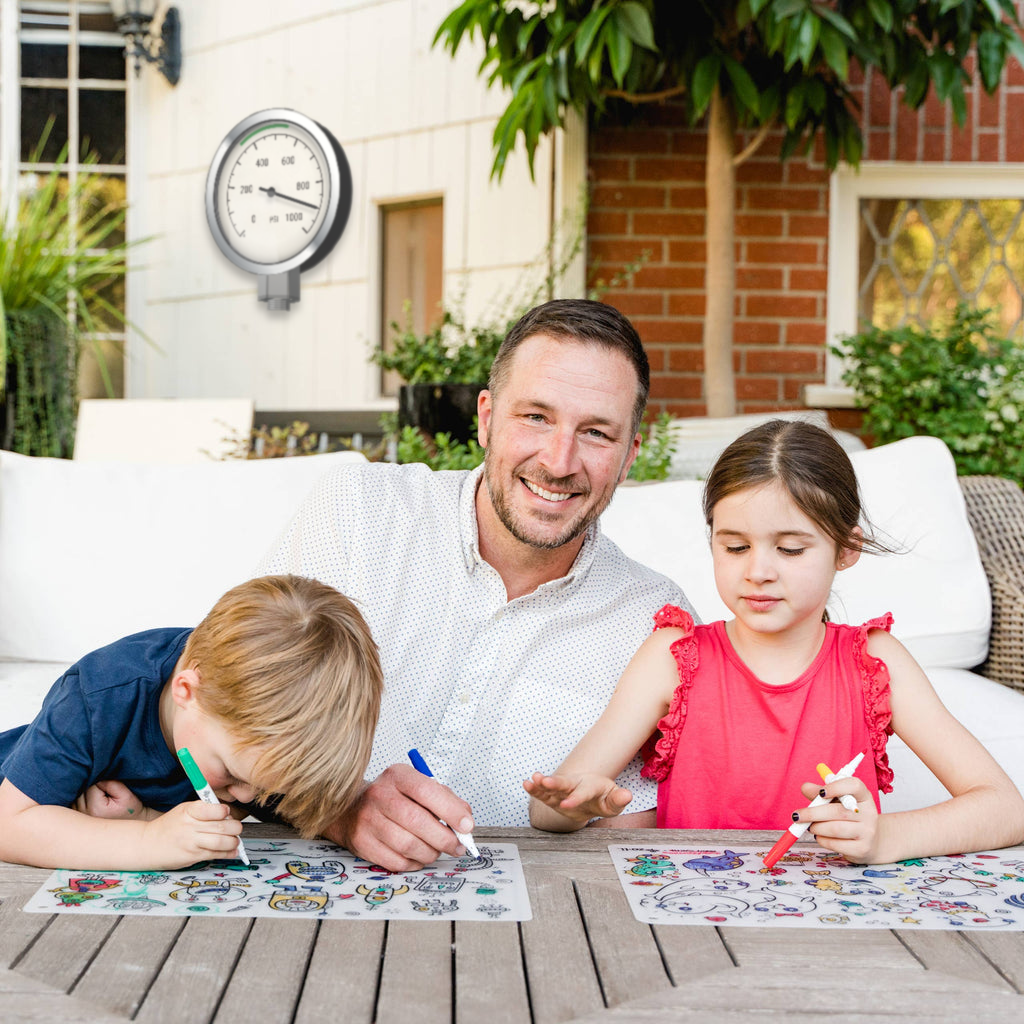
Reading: psi 900
